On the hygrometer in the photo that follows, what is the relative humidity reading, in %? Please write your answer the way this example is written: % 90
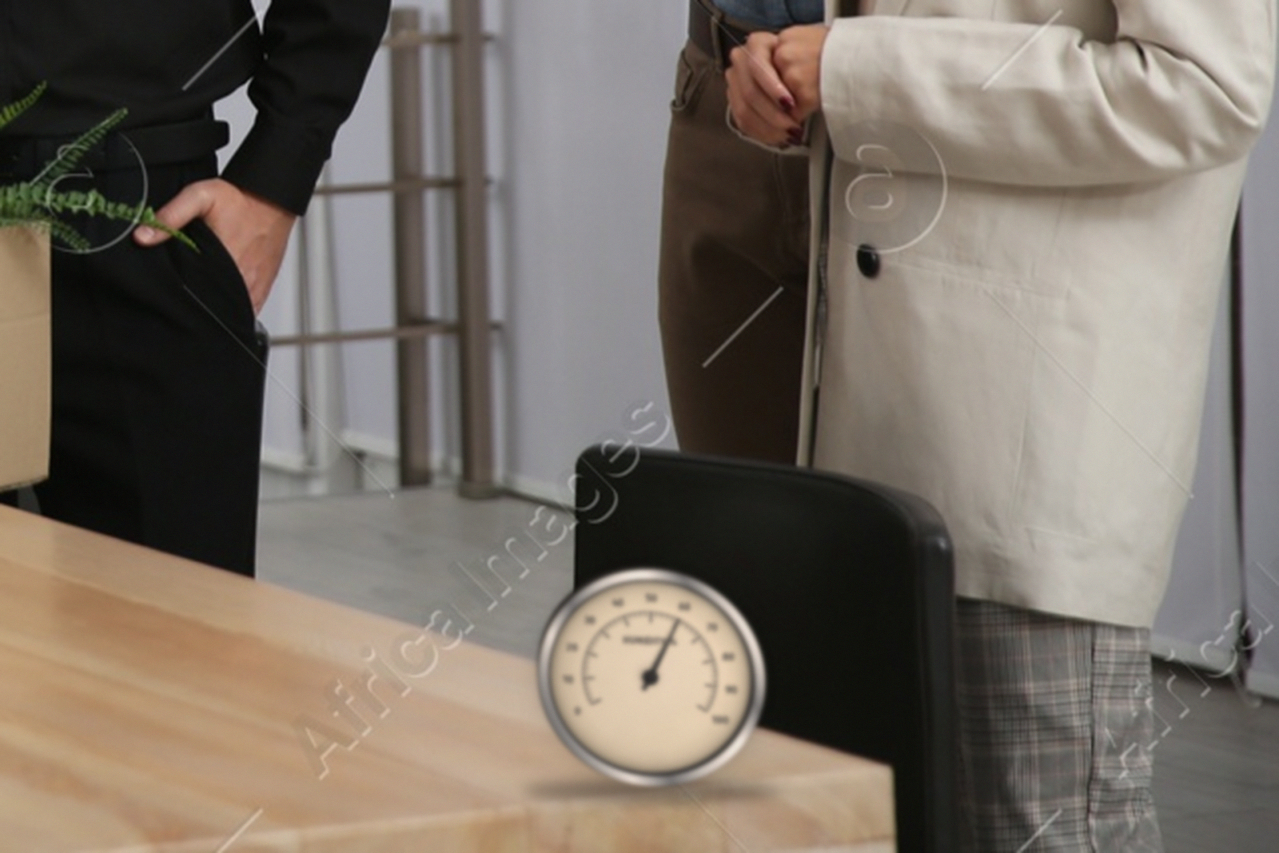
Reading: % 60
